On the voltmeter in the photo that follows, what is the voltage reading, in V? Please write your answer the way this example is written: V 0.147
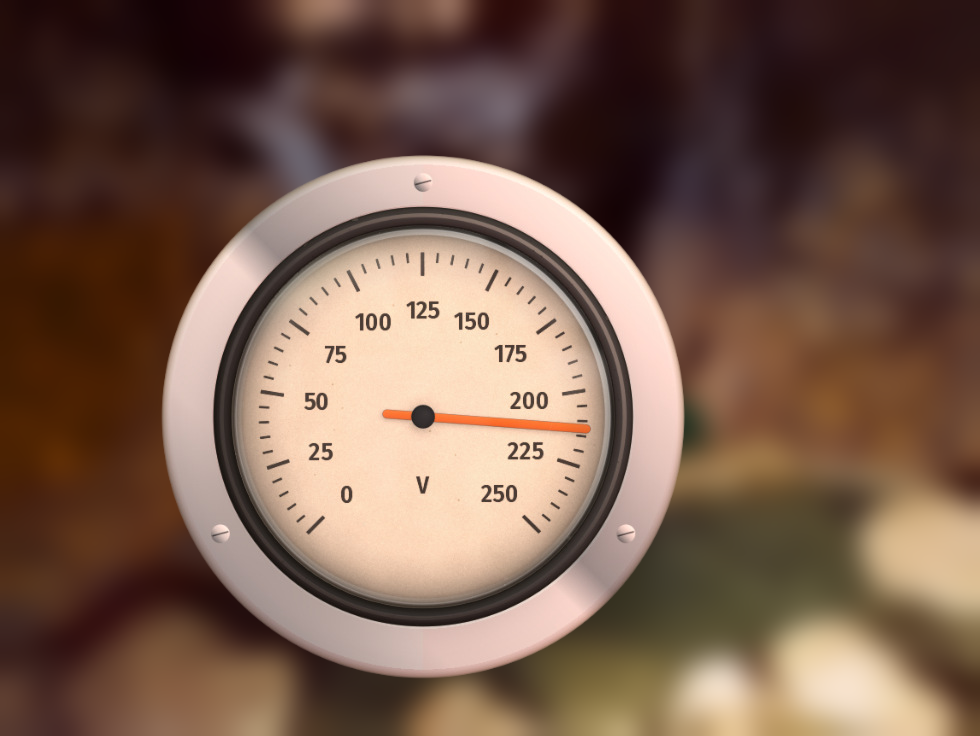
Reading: V 212.5
